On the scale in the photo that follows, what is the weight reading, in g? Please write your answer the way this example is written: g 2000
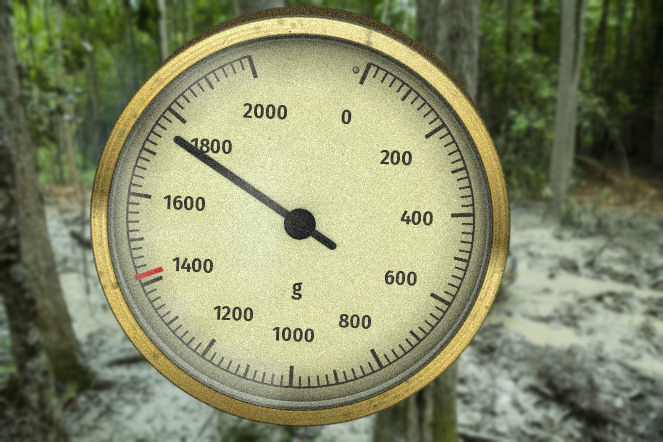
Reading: g 1760
